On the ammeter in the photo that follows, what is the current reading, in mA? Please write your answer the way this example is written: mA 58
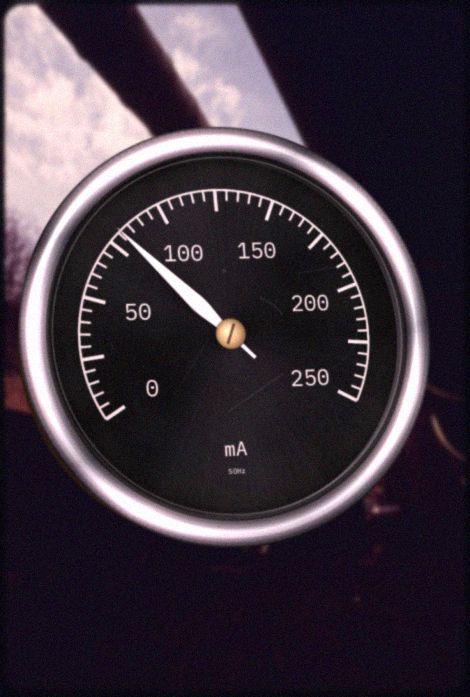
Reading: mA 80
